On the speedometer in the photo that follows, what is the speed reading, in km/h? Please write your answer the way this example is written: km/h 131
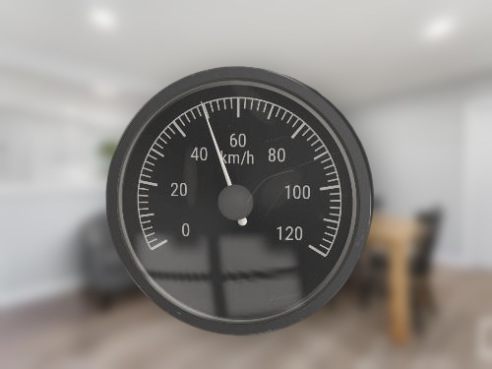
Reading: km/h 50
